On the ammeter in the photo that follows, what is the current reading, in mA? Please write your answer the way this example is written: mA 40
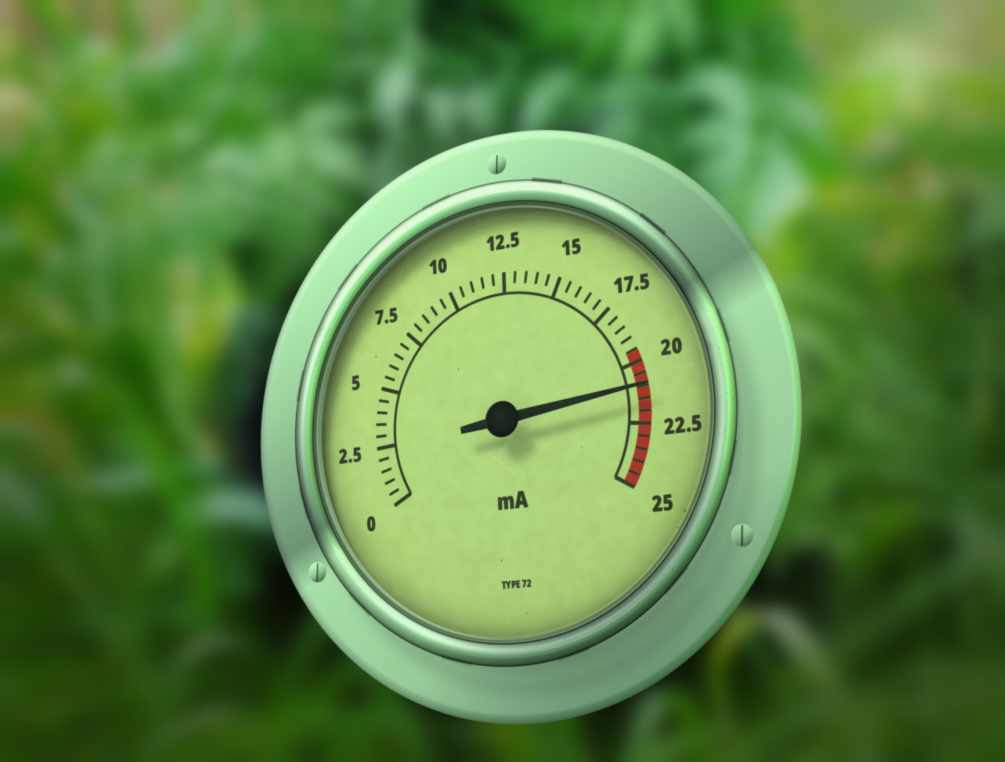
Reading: mA 21
